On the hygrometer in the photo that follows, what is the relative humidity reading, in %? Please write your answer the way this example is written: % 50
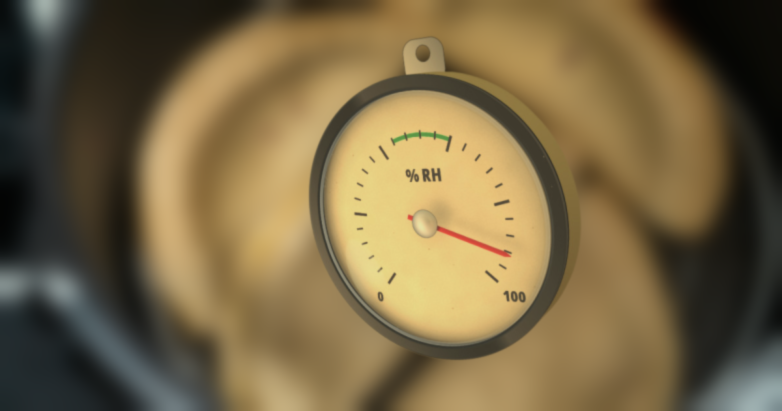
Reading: % 92
